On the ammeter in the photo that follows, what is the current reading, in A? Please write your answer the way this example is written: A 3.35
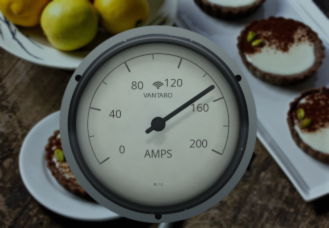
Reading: A 150
